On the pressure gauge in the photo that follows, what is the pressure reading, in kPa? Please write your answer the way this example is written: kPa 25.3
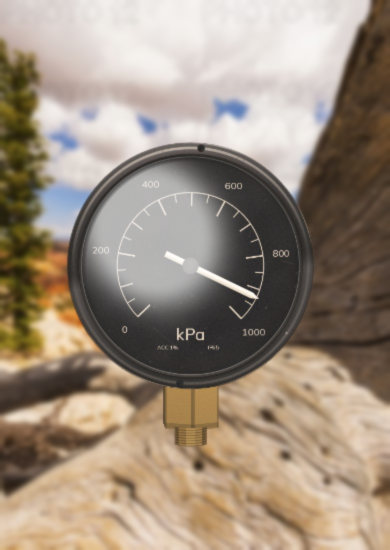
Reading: kPa 925
